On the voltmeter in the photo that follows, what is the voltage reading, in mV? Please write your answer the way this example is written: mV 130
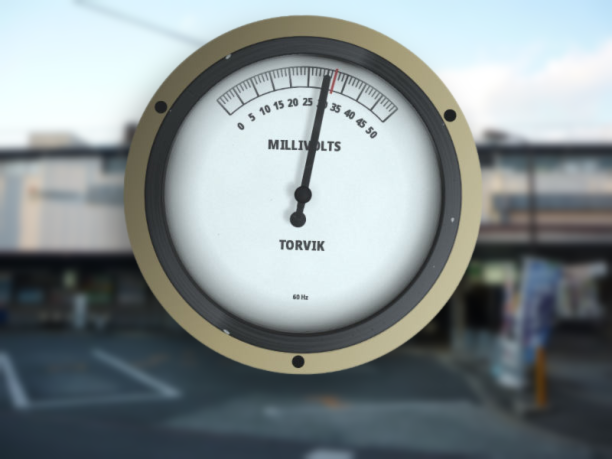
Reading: mV 30
